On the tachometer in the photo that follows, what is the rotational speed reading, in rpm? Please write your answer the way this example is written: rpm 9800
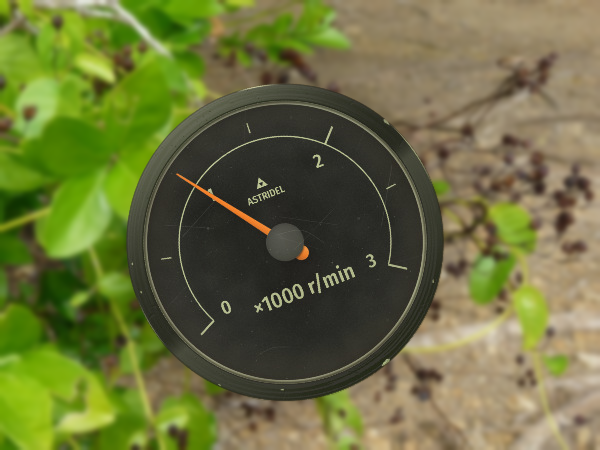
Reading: rpm 1000
